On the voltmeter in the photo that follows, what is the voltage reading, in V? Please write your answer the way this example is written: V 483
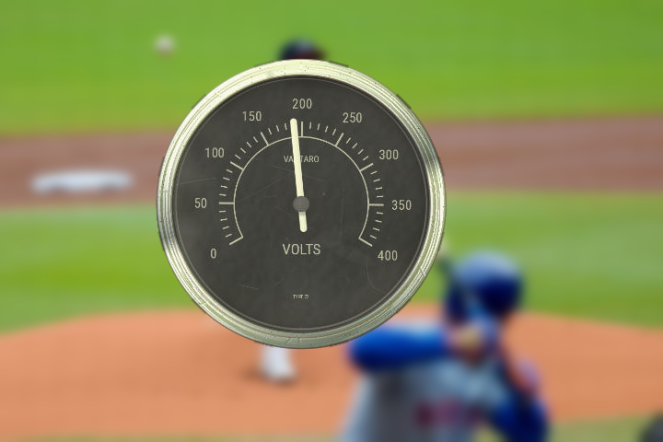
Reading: V 190
